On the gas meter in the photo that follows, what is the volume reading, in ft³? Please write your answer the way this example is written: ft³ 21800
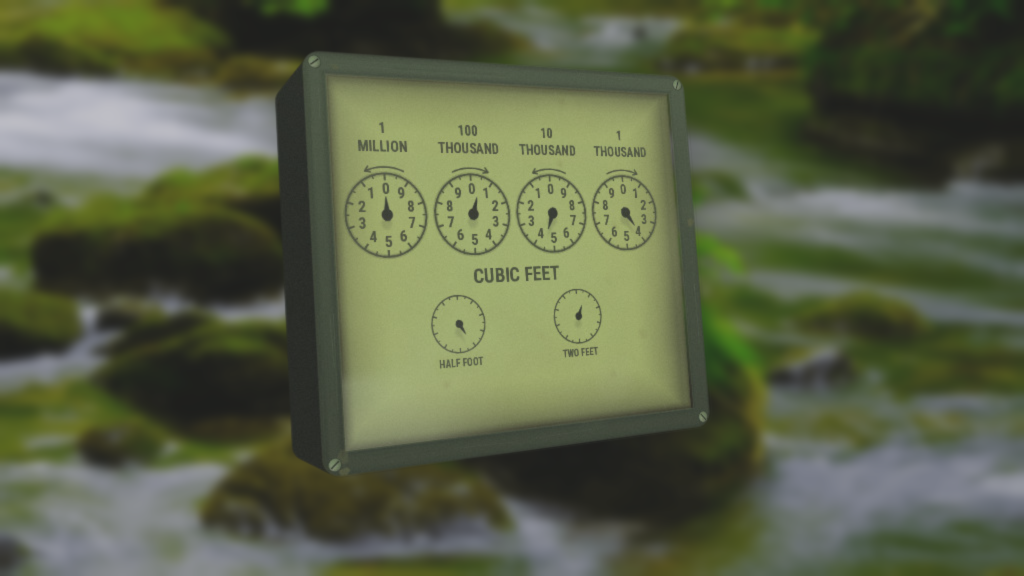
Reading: ft³ 4400
